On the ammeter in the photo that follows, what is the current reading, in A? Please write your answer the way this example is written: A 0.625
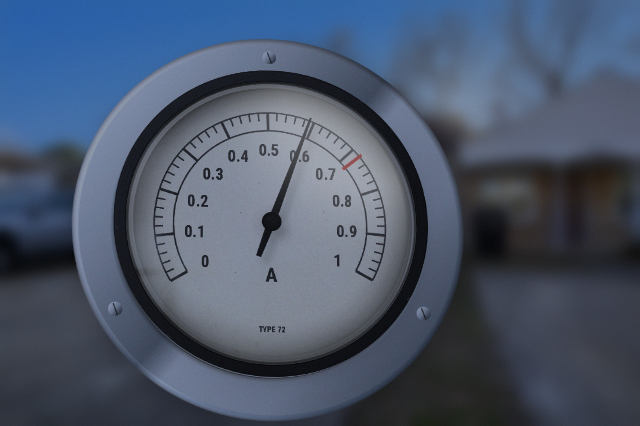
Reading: A 0.59
